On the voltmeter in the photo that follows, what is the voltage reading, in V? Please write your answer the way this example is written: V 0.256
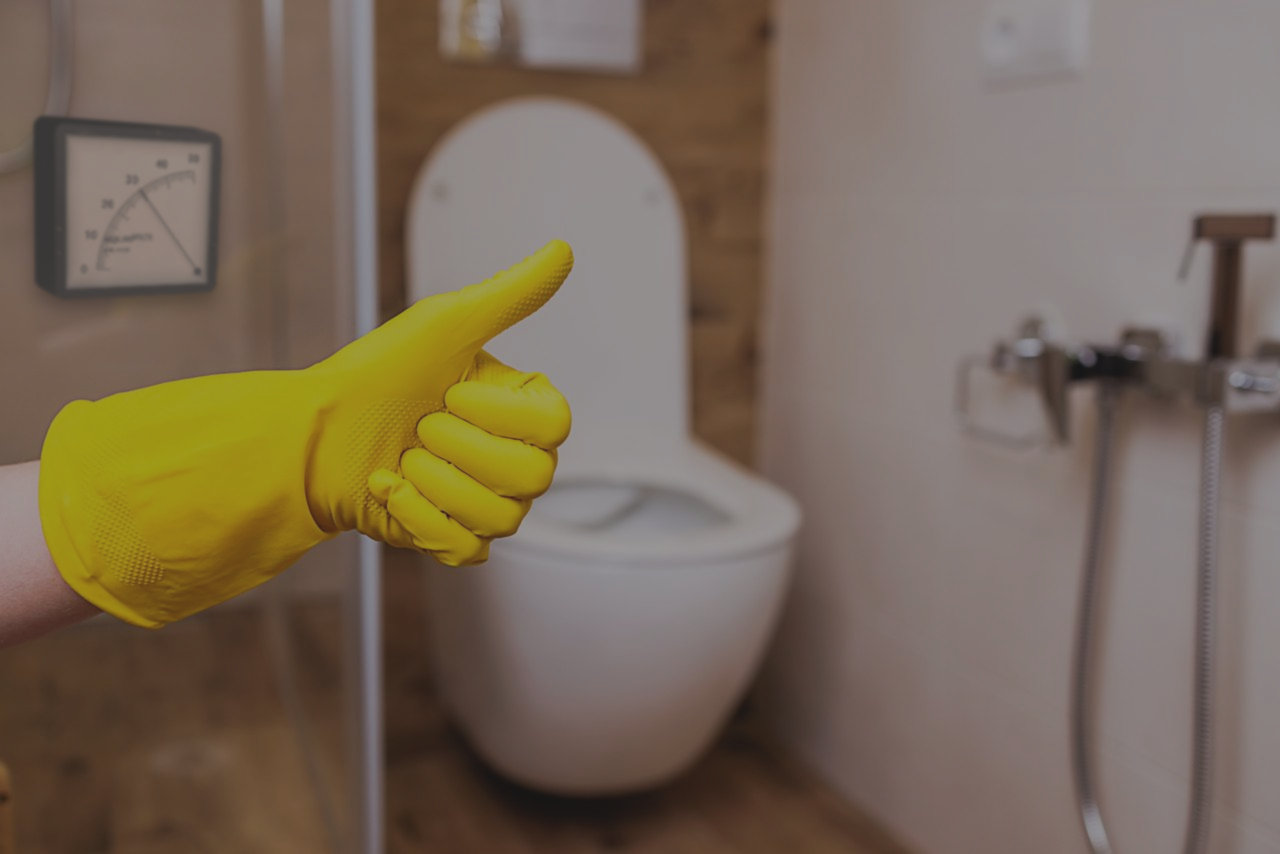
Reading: V 30
